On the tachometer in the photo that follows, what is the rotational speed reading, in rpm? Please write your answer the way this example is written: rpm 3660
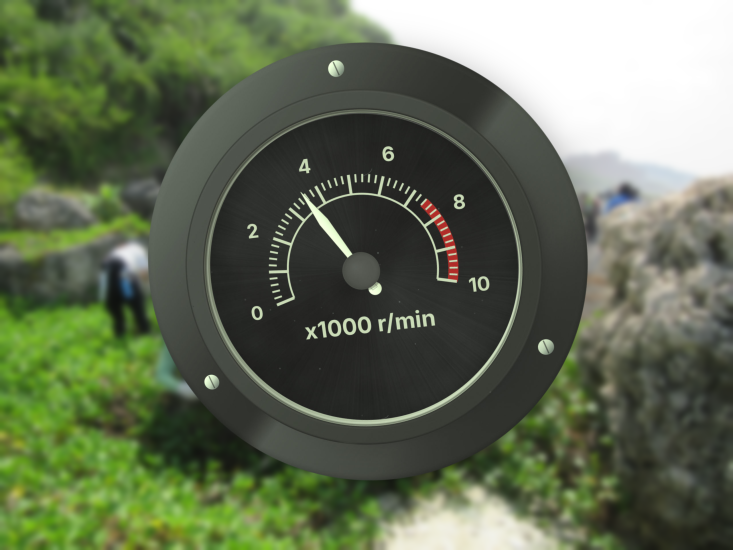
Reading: rpm 3600
